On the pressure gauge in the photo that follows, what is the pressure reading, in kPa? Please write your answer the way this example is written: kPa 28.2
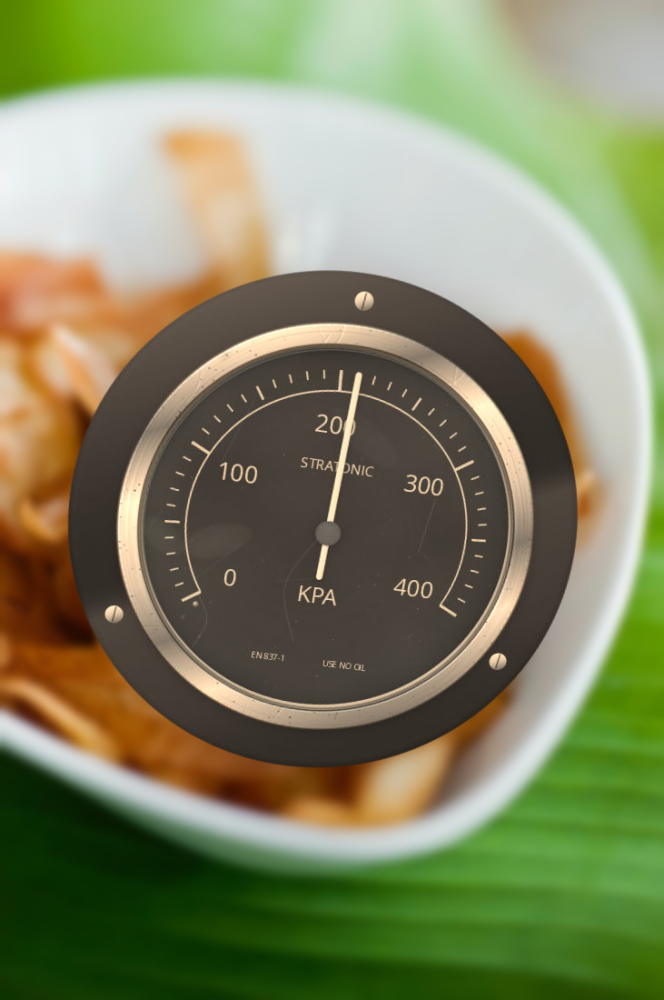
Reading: kPa 210
